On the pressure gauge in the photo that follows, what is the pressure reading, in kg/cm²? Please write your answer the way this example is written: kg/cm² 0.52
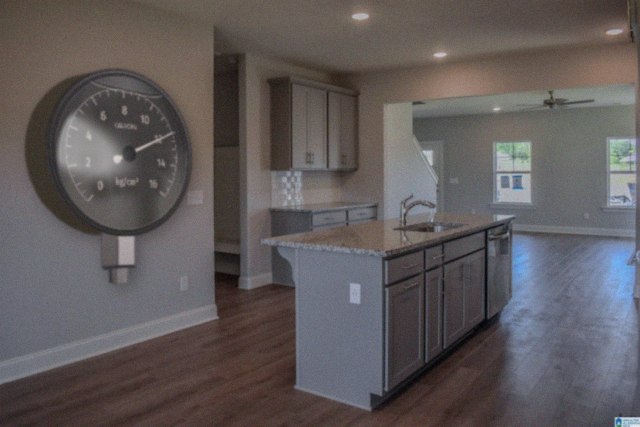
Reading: kg/cm² 12
